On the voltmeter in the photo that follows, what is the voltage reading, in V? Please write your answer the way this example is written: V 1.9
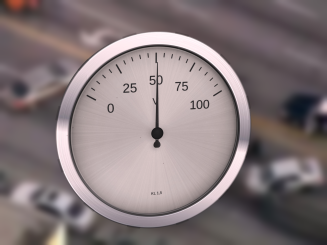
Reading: V 50
